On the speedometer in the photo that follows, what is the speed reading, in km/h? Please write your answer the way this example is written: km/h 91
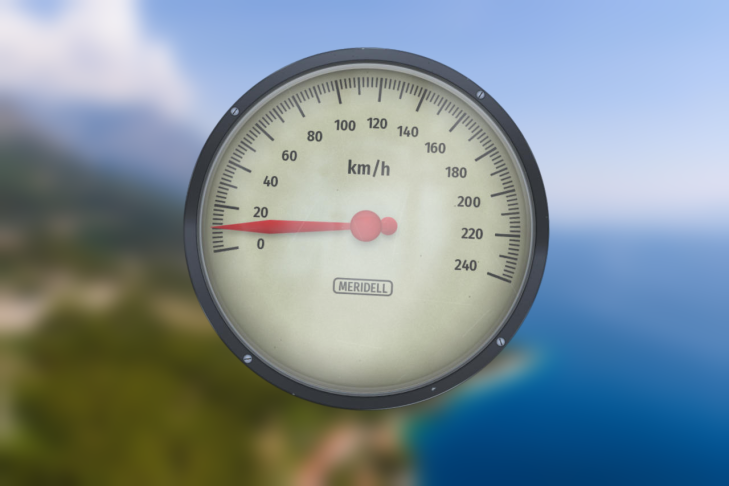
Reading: km/h 10
